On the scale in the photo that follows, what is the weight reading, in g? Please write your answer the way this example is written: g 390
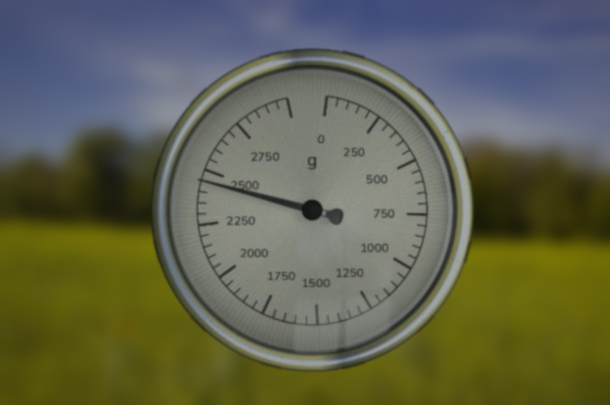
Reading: g 2450
